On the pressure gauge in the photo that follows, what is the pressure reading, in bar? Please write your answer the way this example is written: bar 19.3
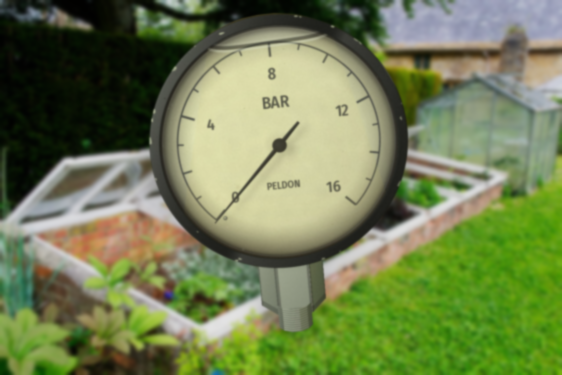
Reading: bar 0
